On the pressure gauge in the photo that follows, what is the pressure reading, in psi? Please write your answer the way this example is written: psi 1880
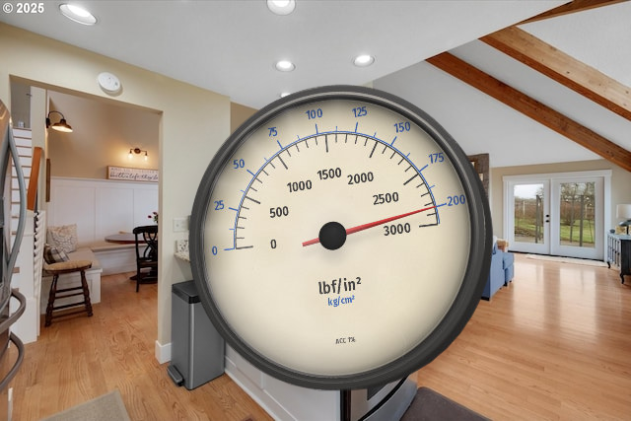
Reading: psi 2850
